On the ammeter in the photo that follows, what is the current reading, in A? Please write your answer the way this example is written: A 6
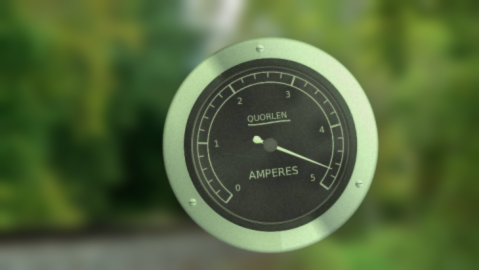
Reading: A 4.7
